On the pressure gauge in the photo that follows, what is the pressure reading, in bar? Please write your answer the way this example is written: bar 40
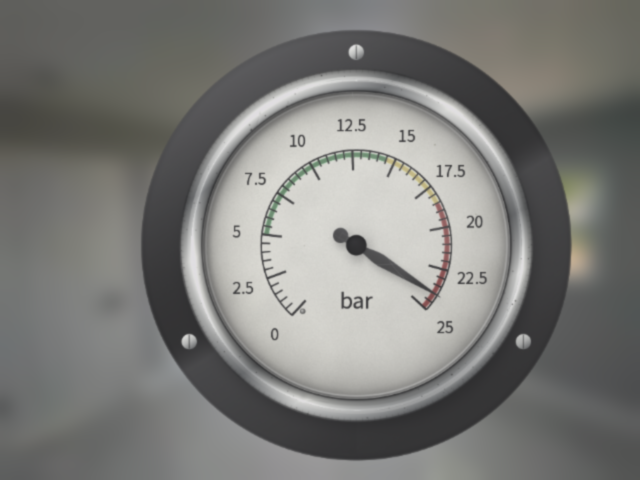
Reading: bar 24
